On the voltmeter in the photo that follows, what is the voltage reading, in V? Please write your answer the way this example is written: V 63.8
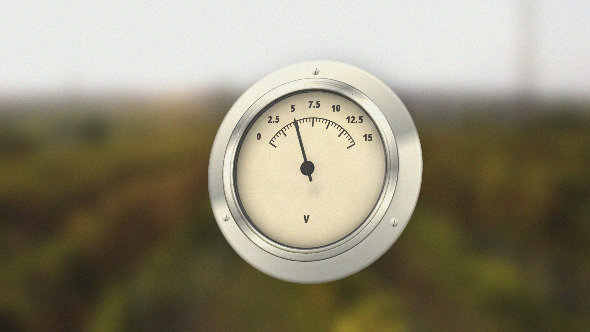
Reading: V 5
